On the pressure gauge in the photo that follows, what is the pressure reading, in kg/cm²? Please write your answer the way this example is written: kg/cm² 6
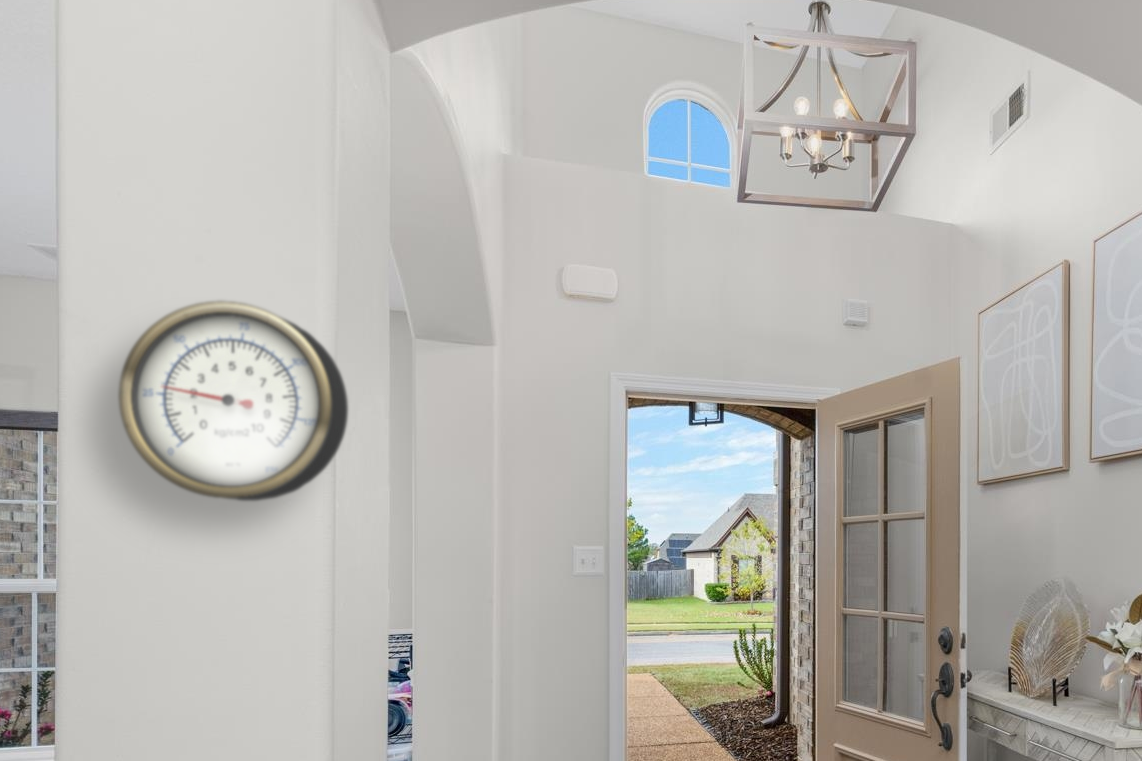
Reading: kg/cm² 2
